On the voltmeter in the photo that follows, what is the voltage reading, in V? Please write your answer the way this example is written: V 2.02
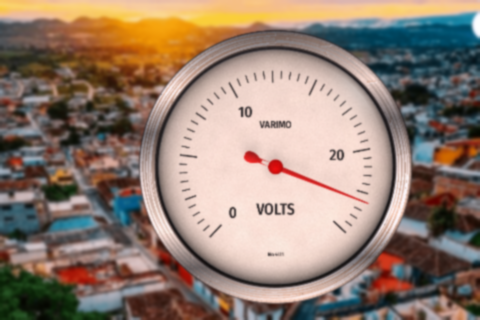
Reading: V 23
